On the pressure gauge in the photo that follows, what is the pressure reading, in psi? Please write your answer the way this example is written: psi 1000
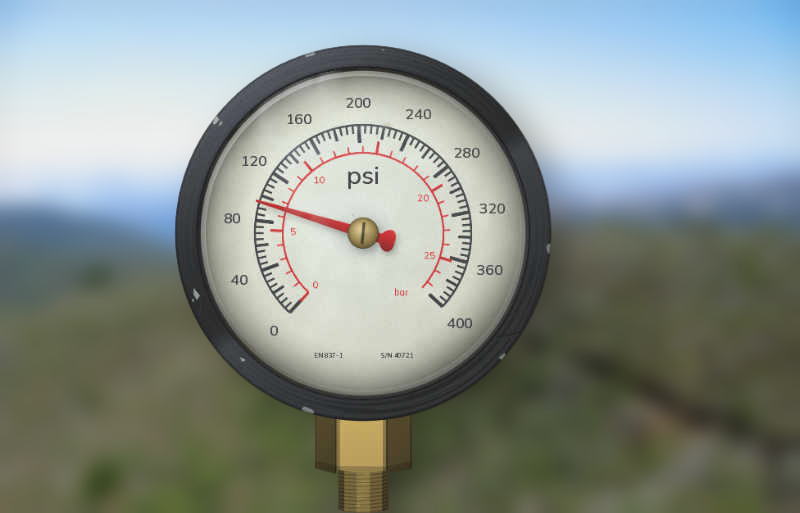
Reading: psi 95
